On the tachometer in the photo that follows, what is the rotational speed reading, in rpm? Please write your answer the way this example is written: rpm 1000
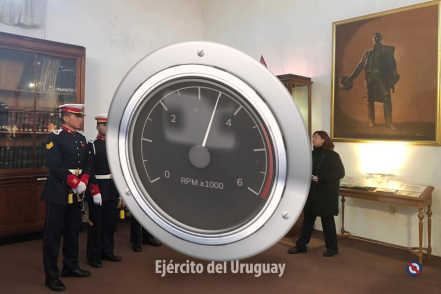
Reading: rpm 3500
